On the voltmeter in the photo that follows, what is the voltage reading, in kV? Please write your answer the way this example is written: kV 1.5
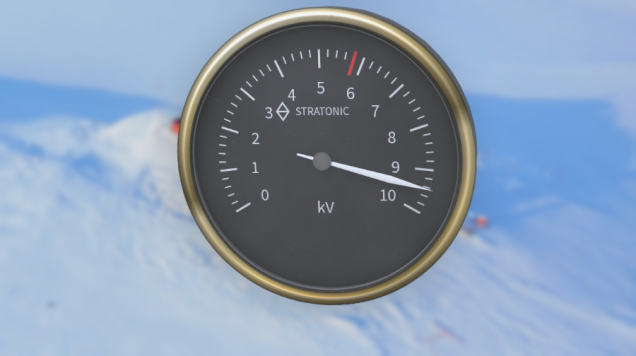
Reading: kV 9.4
